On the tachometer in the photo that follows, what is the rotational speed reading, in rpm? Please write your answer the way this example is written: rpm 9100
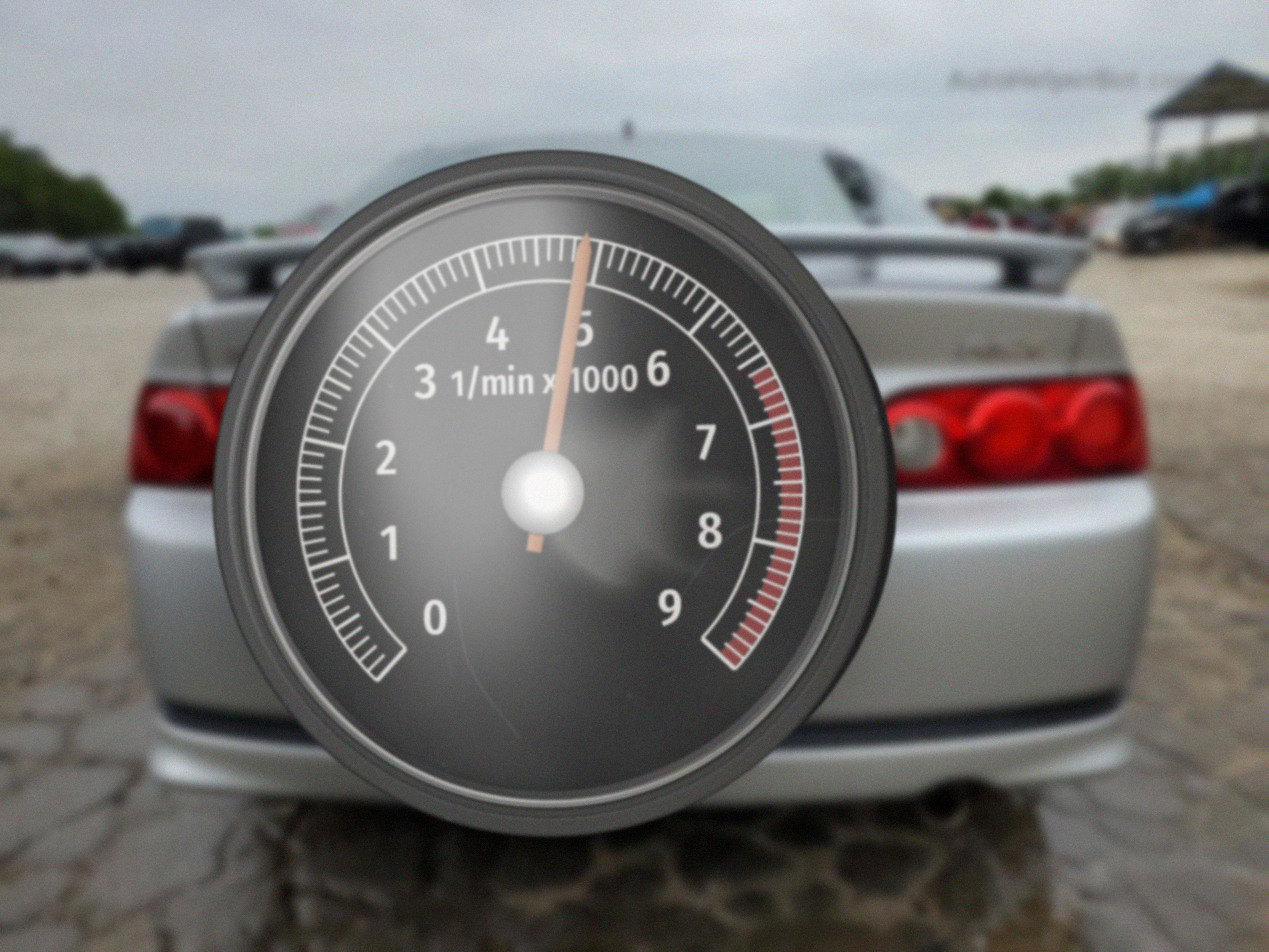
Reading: rpm 4900
